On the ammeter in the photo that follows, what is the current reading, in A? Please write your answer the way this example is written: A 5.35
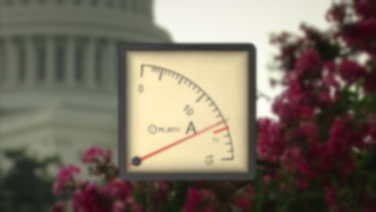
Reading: A 12.5
